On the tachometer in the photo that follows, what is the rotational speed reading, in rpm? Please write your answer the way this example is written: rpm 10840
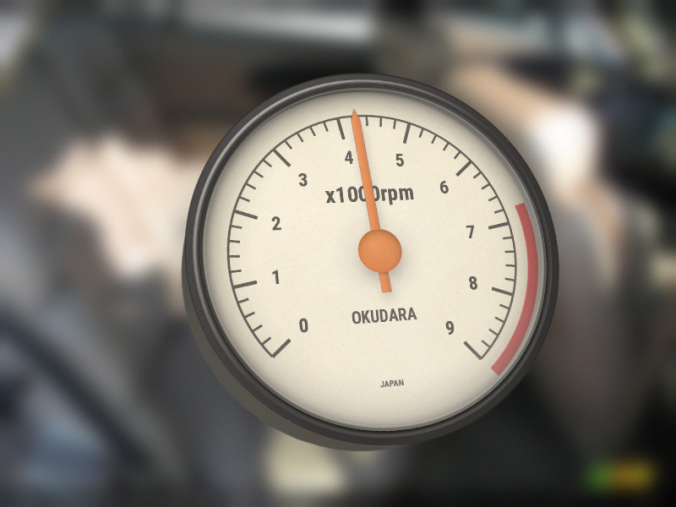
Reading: rpm 4200
